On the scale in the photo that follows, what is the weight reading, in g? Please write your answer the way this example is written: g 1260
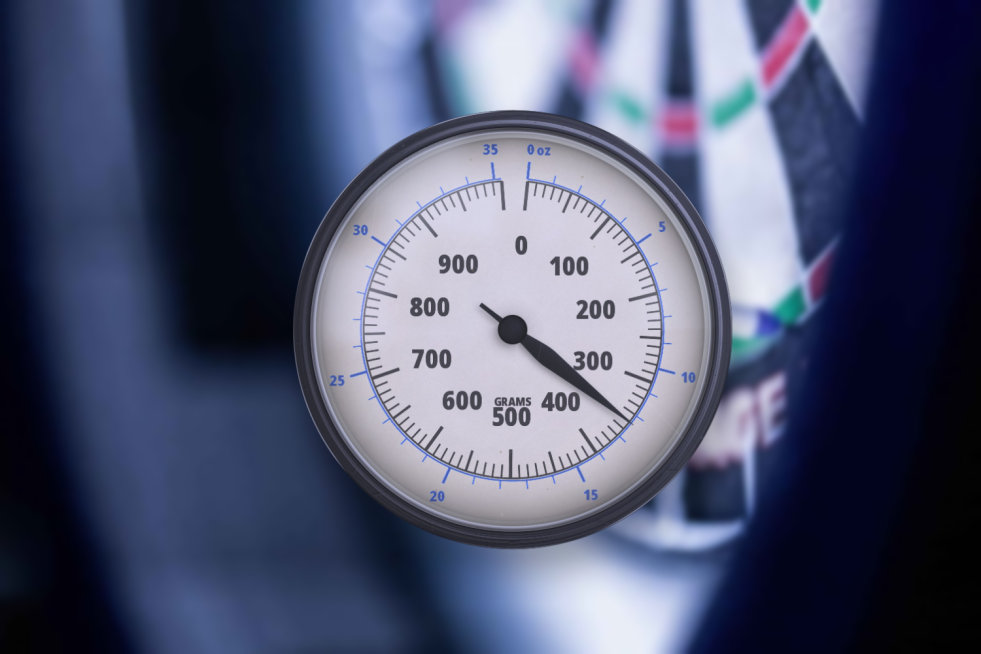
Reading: g 350
